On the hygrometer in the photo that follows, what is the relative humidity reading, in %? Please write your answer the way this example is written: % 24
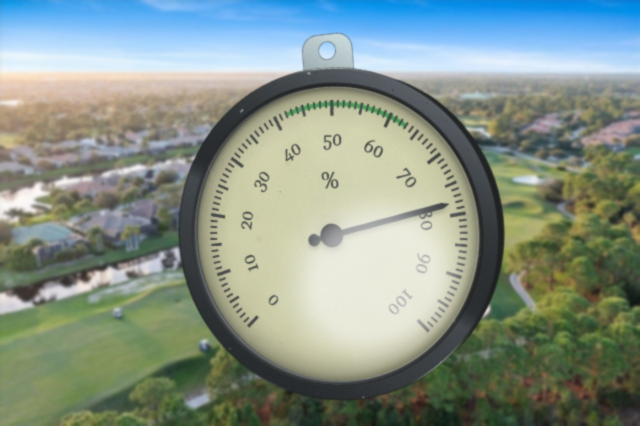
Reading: % 78
